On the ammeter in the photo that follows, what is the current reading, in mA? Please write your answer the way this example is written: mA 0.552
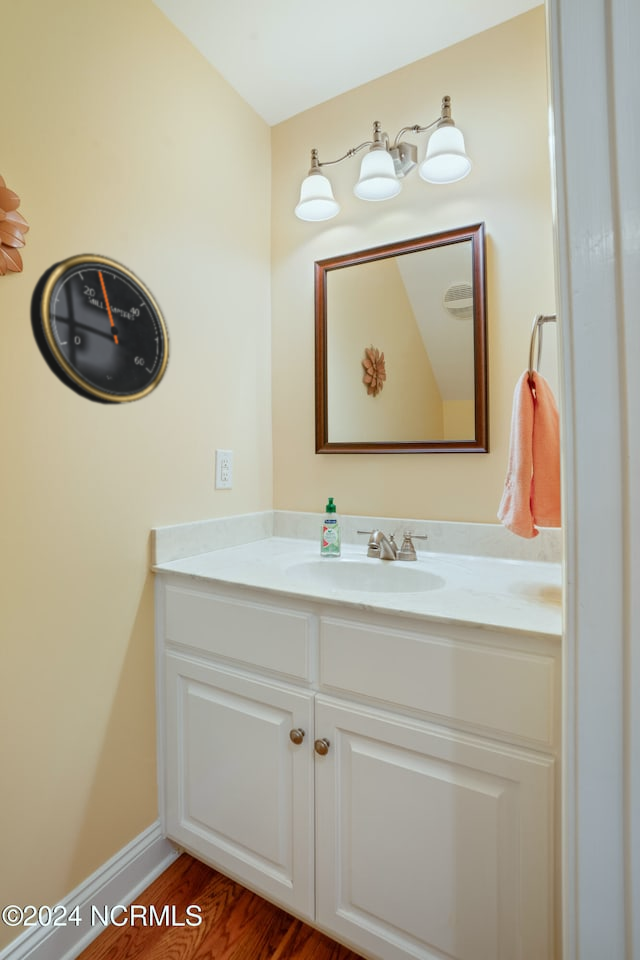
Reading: mA 25
